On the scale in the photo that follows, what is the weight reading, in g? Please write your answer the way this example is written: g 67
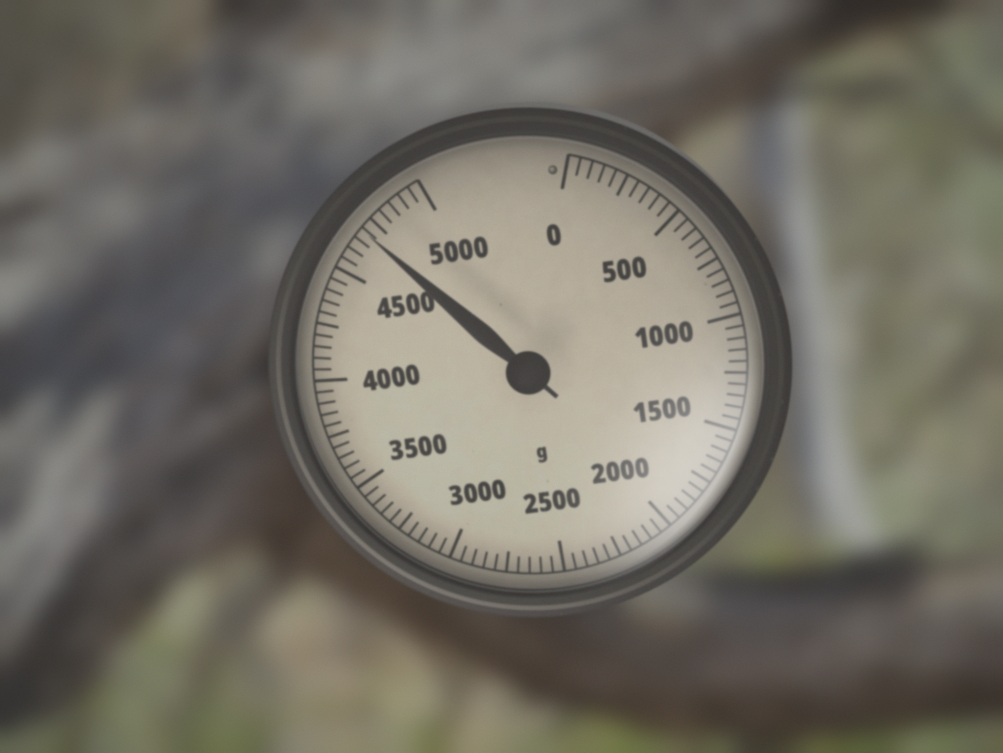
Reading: g 4700
